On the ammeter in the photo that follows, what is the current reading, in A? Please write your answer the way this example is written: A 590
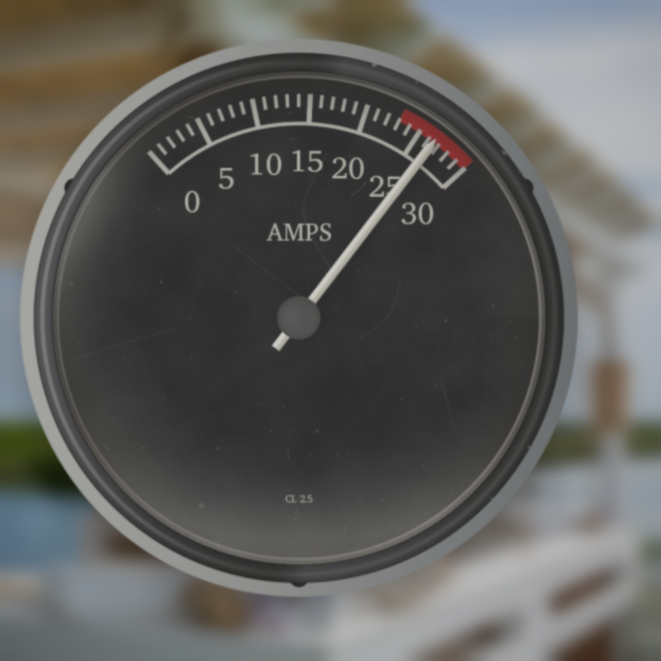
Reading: A 26.5
